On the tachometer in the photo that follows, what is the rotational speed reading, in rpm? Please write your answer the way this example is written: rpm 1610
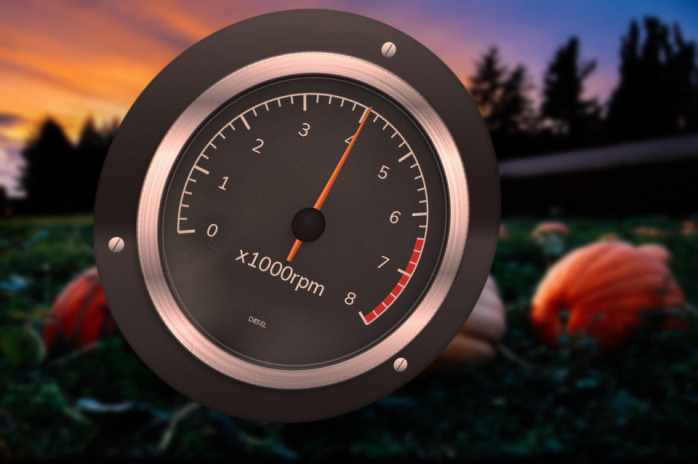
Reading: rpm 4000
